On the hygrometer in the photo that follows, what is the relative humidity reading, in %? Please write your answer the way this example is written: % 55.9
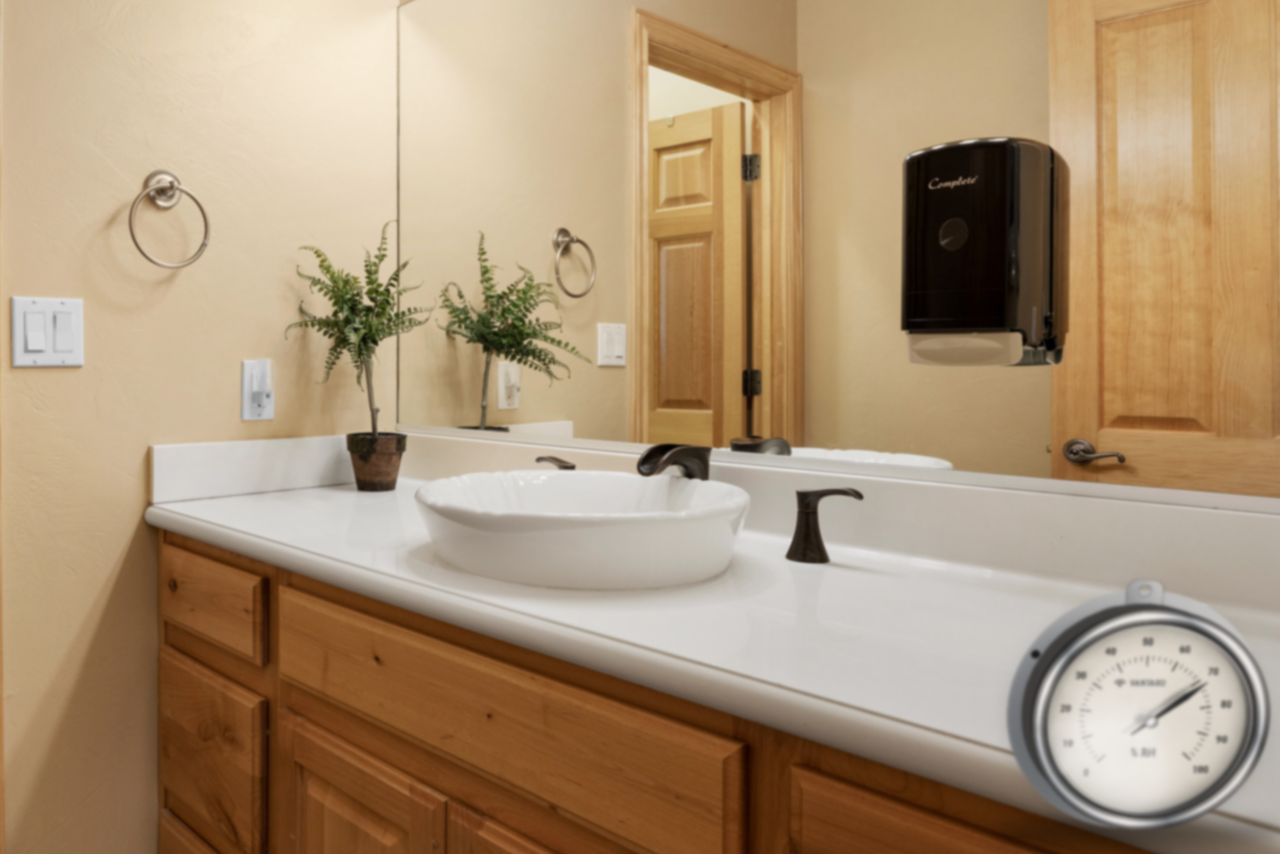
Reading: % 70
